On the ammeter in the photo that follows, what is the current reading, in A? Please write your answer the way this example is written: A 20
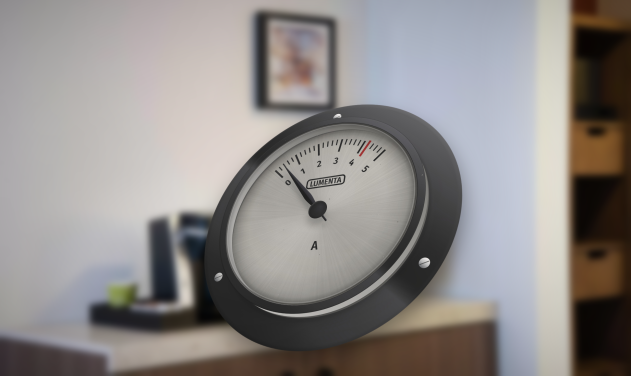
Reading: A 0.4
